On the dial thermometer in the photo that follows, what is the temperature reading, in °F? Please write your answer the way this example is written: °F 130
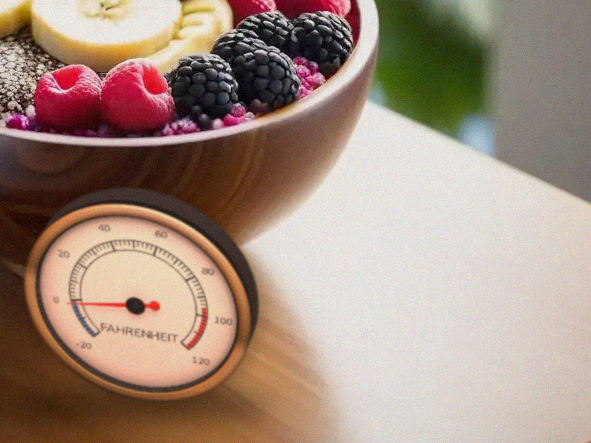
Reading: °F 0
